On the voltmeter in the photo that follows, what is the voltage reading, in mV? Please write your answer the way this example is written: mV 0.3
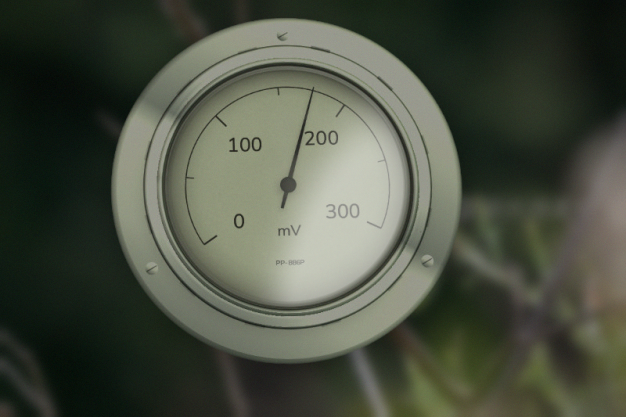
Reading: mV 175
